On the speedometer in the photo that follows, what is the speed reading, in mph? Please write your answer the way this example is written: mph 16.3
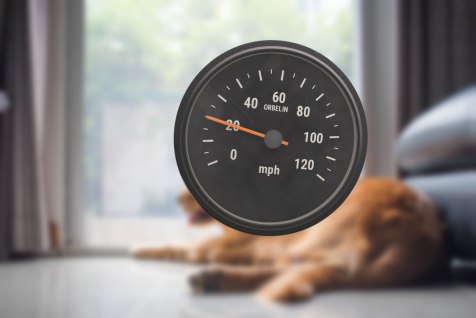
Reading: mph 20
